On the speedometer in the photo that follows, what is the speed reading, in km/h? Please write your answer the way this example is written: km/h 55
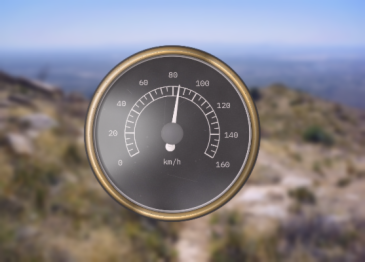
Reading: km/h 85
